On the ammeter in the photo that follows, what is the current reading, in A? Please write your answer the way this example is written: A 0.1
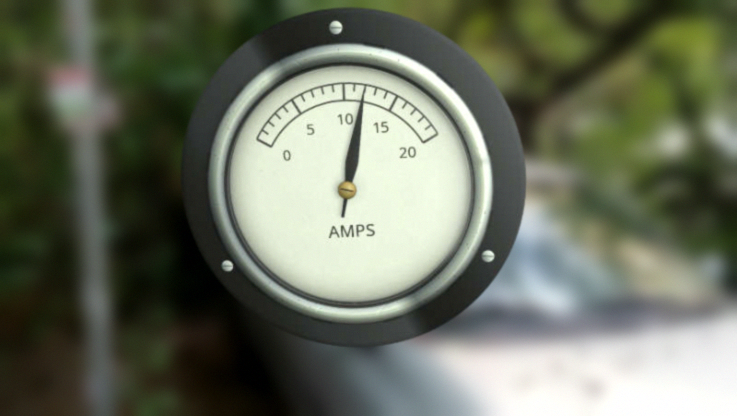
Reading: A 12
